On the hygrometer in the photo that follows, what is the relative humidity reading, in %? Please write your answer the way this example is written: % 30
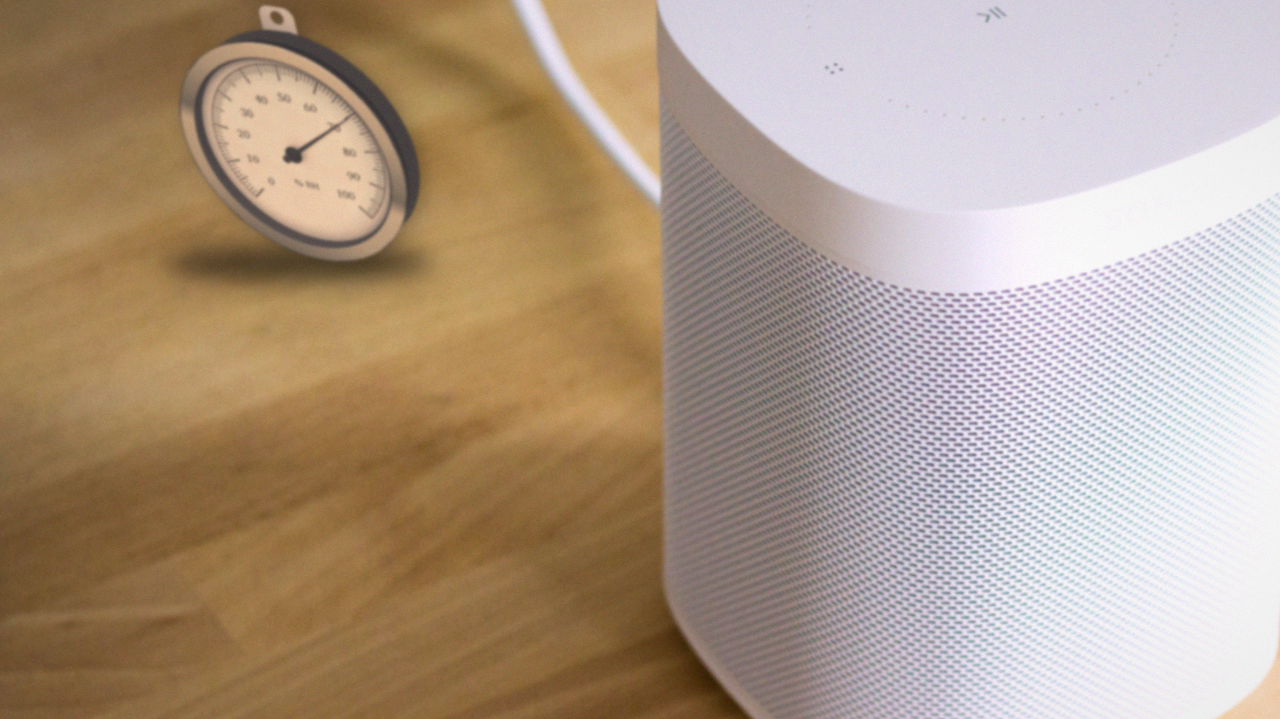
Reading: % 70
